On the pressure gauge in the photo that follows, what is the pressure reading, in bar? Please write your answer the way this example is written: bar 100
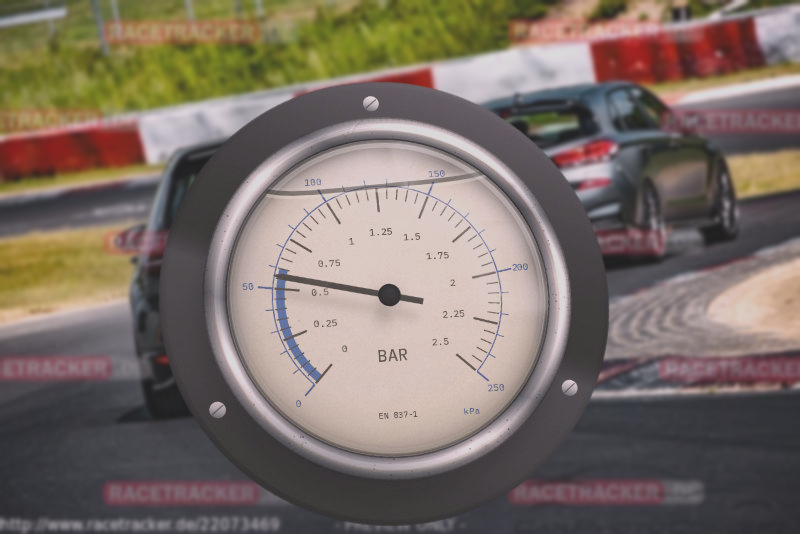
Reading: bar 0.55
